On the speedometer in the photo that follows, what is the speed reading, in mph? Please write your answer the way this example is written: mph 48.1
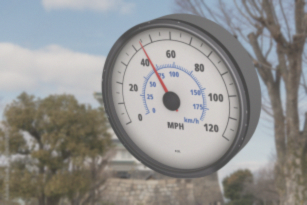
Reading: mph 45
